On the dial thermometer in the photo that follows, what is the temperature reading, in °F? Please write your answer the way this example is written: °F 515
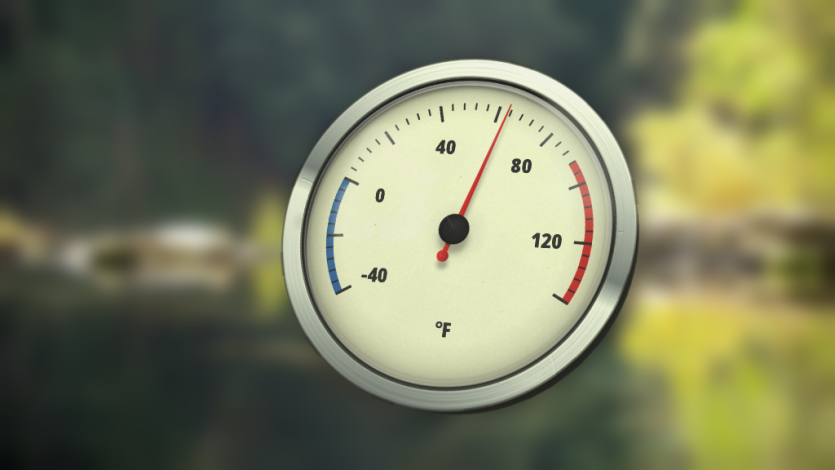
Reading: °F 64
